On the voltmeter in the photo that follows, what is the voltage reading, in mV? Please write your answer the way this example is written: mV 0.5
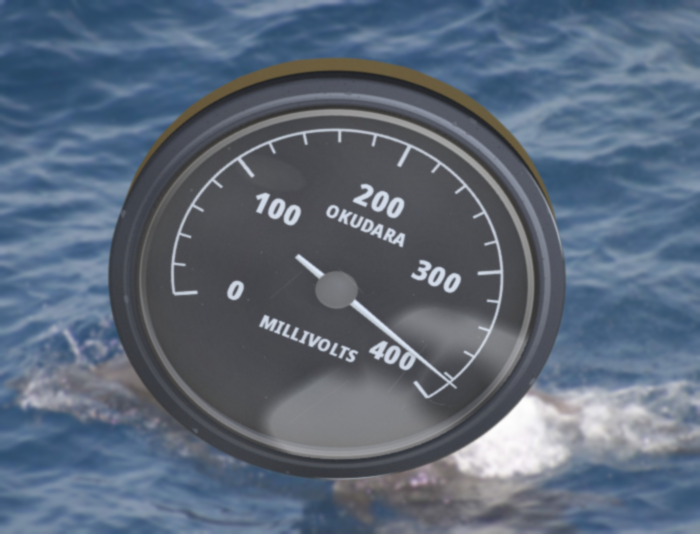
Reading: mV 380
